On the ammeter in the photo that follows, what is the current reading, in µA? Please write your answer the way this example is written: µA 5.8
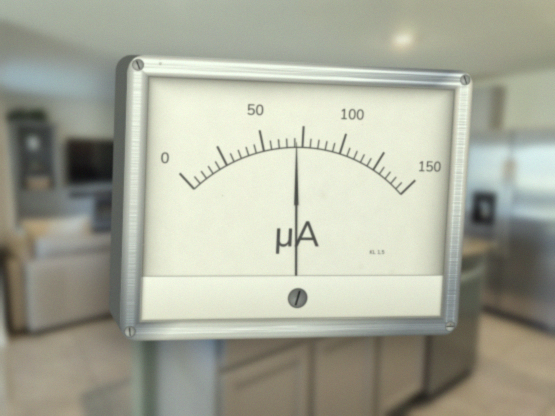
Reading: µA 70
